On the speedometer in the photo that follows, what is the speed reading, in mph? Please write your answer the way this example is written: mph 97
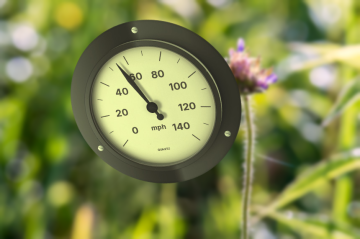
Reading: mph 55
